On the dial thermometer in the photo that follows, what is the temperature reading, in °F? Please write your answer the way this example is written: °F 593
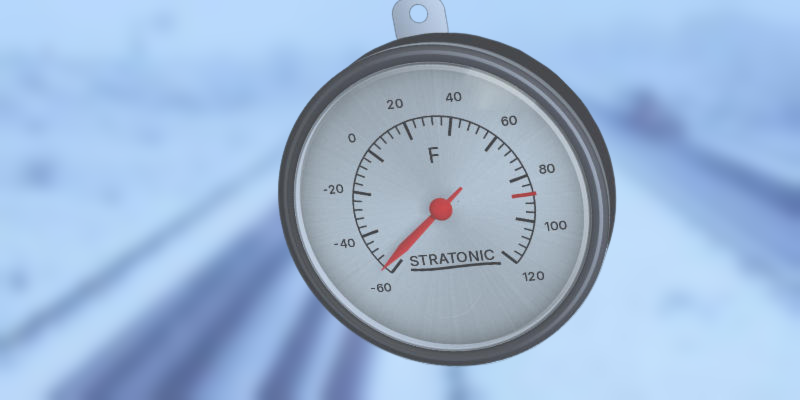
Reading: °F -56
